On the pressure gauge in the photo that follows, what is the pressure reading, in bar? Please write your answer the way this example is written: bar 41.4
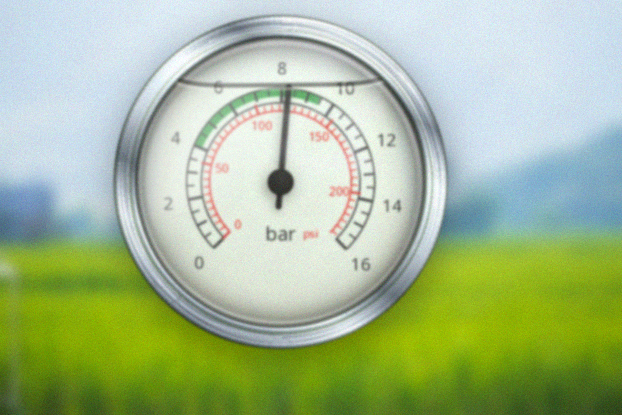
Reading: bar 8.25
